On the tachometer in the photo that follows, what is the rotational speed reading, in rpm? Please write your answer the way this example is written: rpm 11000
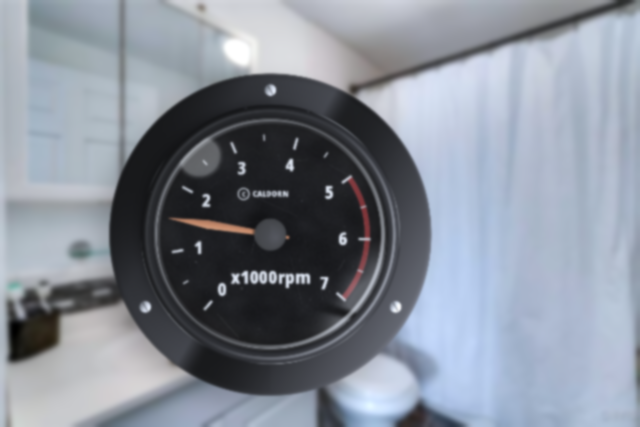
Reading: rpm 1500
